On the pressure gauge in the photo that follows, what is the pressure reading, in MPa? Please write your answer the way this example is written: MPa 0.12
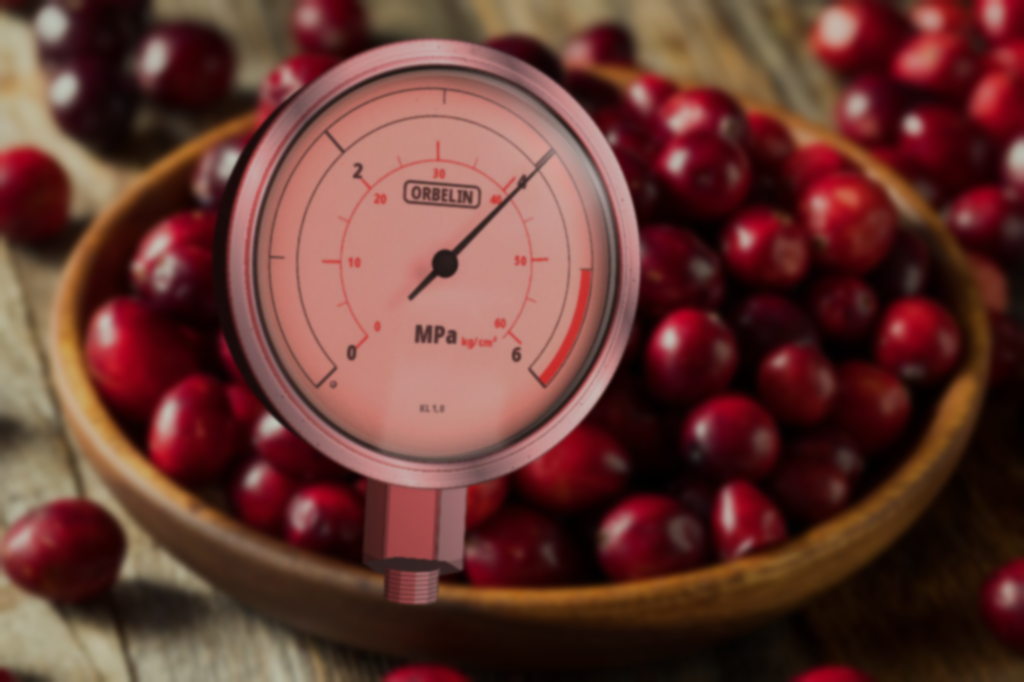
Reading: MPa 4
